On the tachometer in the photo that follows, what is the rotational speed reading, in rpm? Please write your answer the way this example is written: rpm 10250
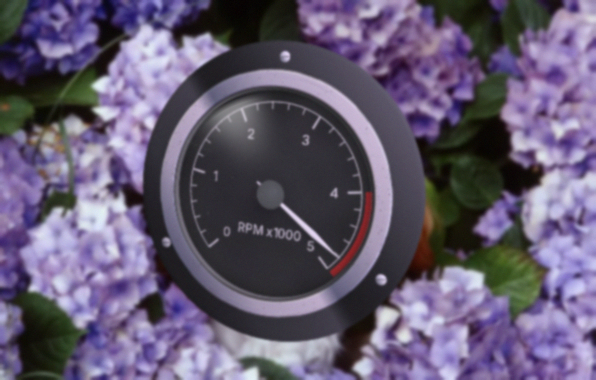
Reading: rpm 4800
